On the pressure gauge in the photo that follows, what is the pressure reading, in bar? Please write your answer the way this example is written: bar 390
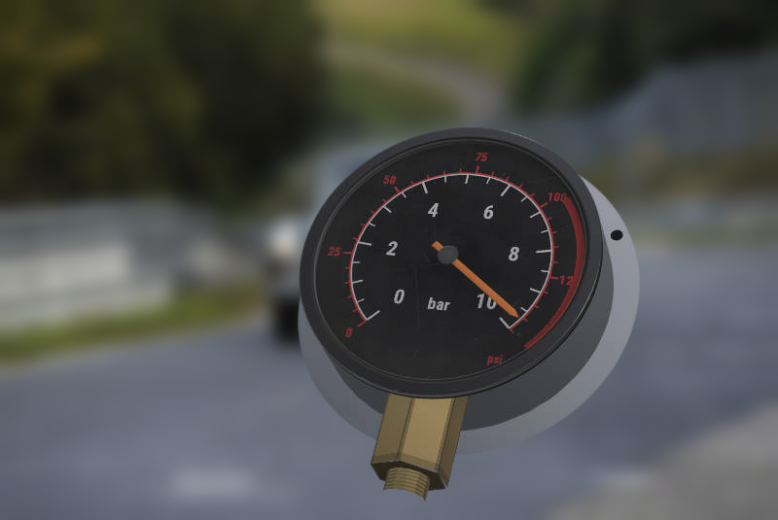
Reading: bar 9.75
